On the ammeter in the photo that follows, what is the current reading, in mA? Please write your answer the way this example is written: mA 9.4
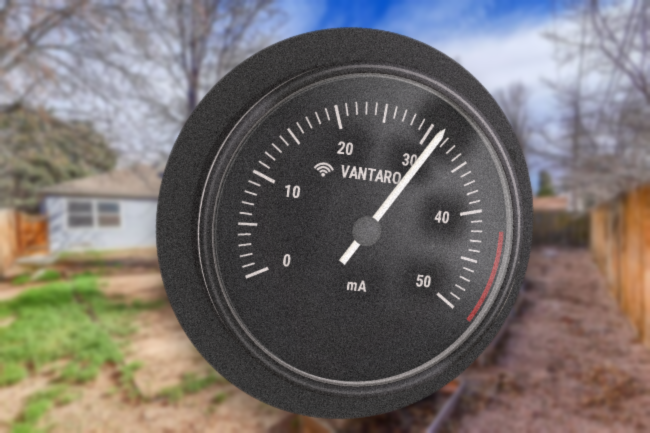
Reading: mA 31
